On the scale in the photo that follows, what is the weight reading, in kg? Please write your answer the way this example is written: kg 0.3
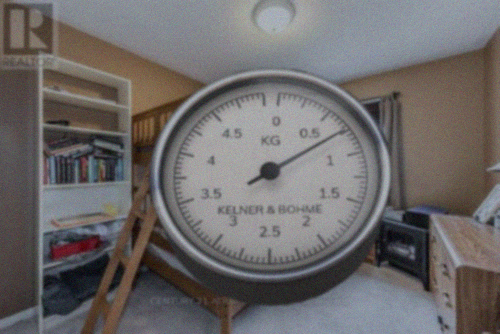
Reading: kg 0.75
